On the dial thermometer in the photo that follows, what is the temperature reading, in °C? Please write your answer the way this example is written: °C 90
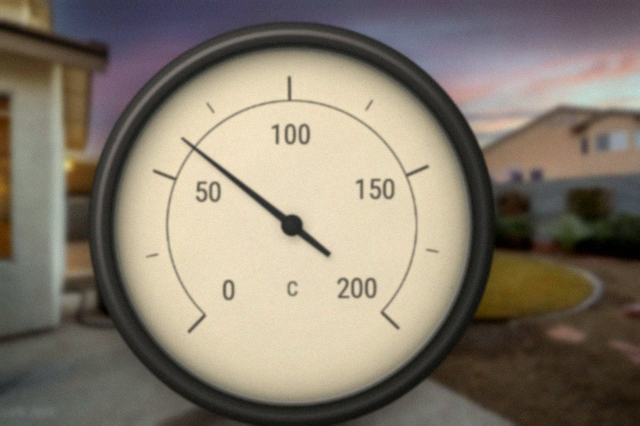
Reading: °C 62.5
